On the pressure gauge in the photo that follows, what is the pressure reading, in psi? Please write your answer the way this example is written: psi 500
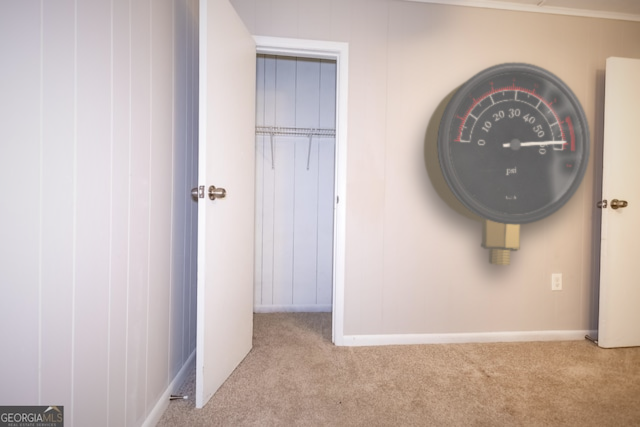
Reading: psi 57.5
